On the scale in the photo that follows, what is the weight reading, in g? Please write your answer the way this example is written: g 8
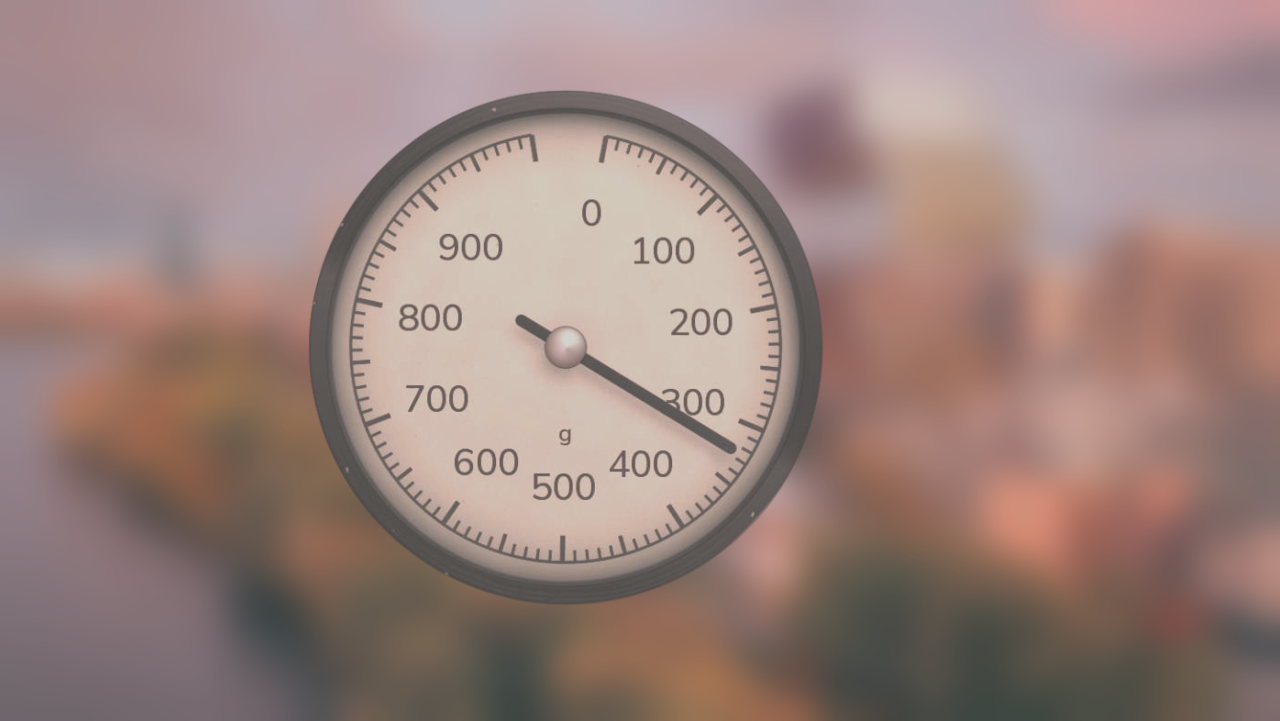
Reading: g 325
